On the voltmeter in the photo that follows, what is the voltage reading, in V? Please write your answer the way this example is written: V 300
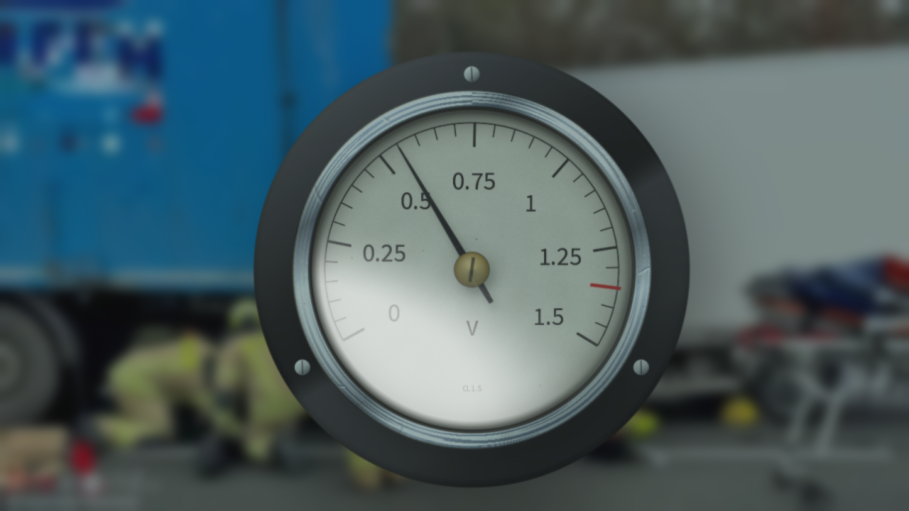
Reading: V 0.55
